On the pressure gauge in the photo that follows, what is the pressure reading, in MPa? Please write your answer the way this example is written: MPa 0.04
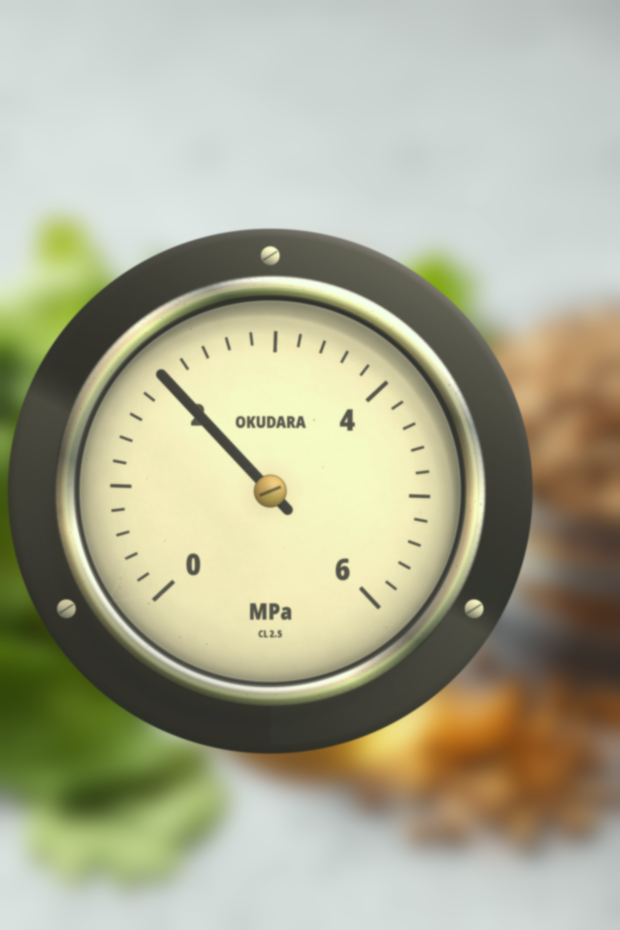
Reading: MPa 2
